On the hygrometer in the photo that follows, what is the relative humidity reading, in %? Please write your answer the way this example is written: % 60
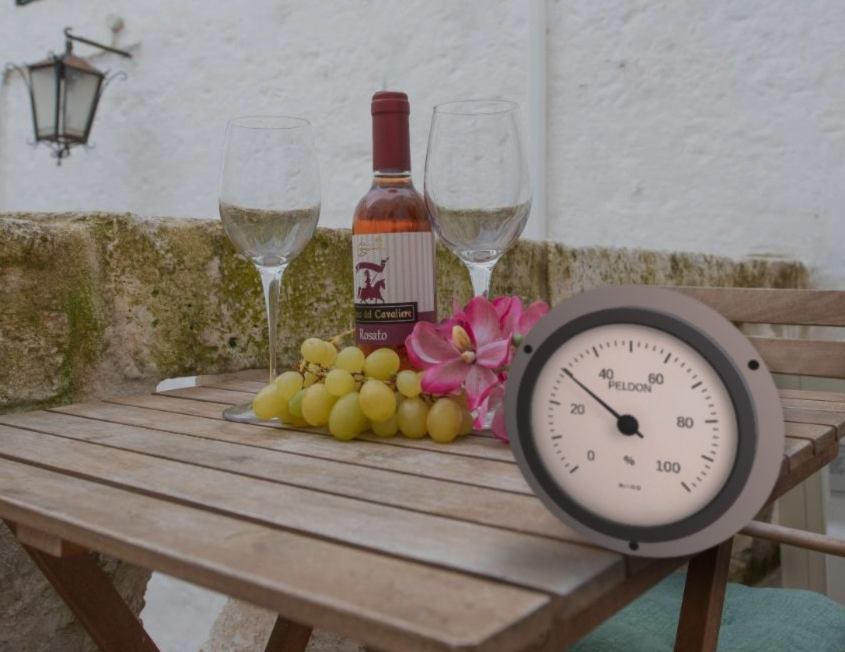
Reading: % 30
